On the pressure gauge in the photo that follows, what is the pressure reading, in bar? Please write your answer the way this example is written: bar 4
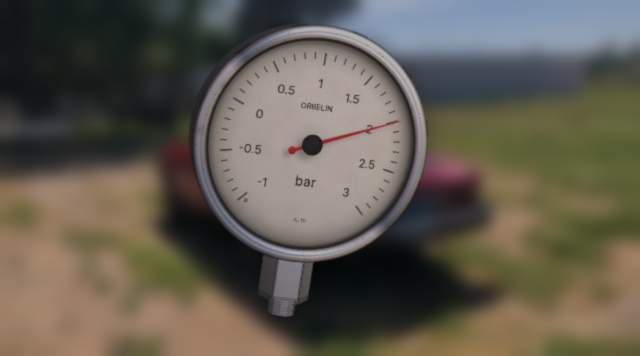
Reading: bar 2
